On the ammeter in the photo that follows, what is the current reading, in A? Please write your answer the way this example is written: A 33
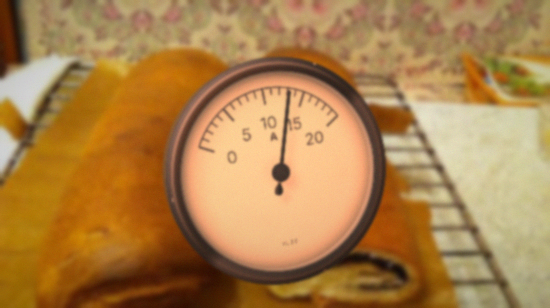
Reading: A 13
